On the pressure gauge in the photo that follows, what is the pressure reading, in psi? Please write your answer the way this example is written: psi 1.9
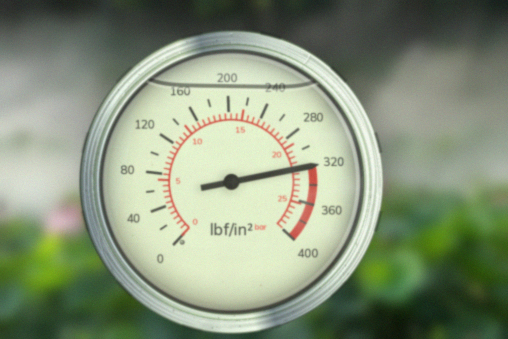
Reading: psi 320
